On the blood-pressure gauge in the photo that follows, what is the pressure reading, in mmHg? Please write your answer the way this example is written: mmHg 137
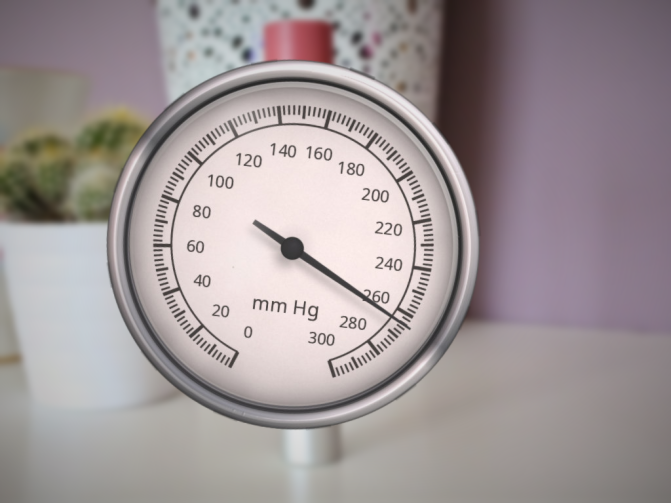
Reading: mmHg 264
